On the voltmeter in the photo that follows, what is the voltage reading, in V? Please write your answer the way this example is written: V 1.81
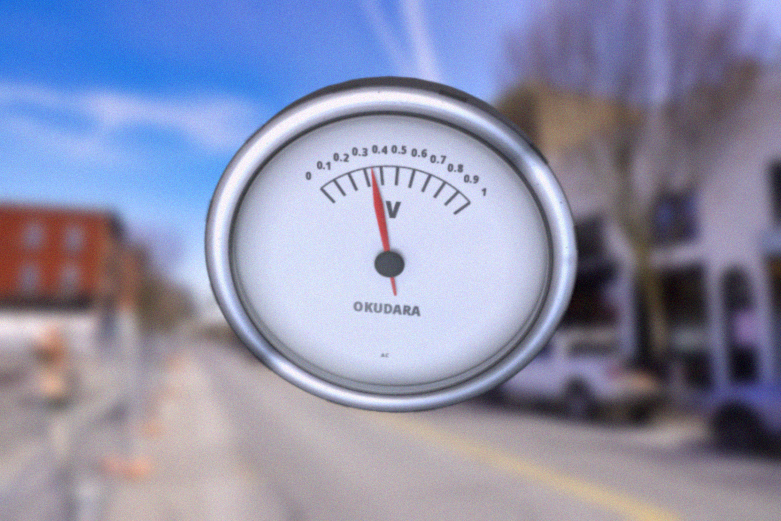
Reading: V 0.35
